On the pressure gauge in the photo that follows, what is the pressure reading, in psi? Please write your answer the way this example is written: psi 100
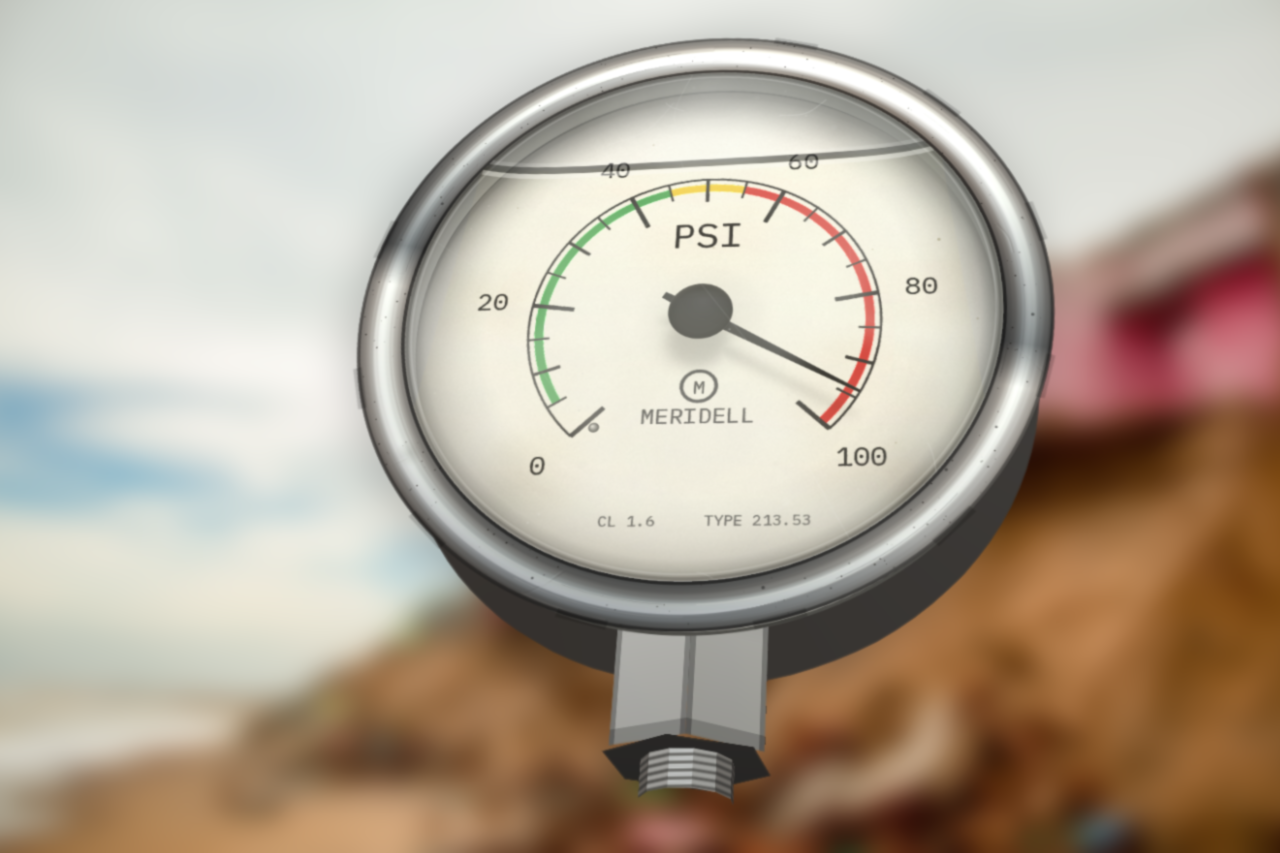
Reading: psi 95
